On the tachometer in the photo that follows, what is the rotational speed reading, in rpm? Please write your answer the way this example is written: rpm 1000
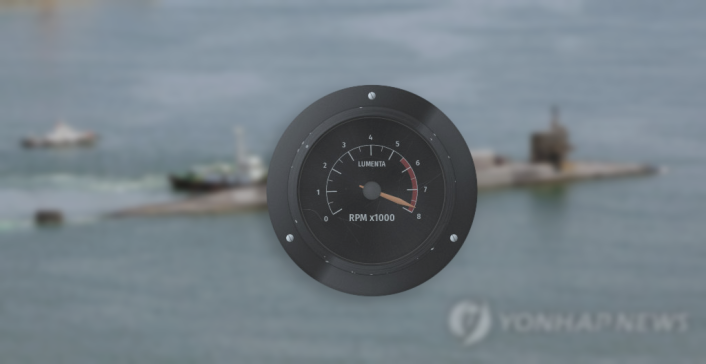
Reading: rpm 7750
